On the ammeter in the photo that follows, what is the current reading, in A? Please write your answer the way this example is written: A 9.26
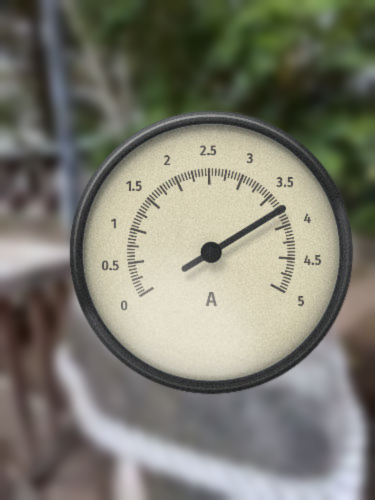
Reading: A 3.75
